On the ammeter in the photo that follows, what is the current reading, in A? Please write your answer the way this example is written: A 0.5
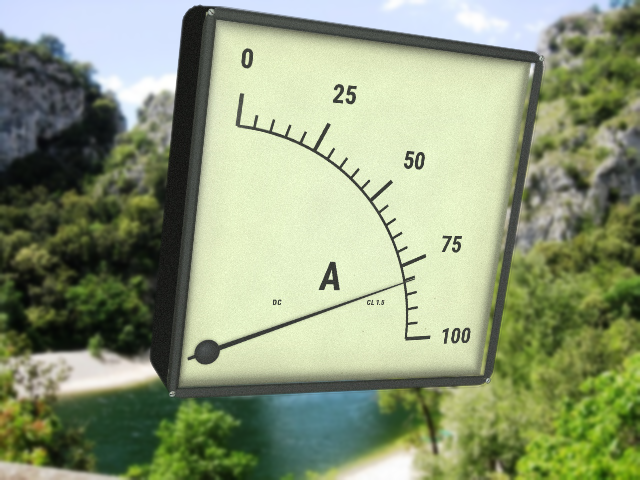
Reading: A 80
